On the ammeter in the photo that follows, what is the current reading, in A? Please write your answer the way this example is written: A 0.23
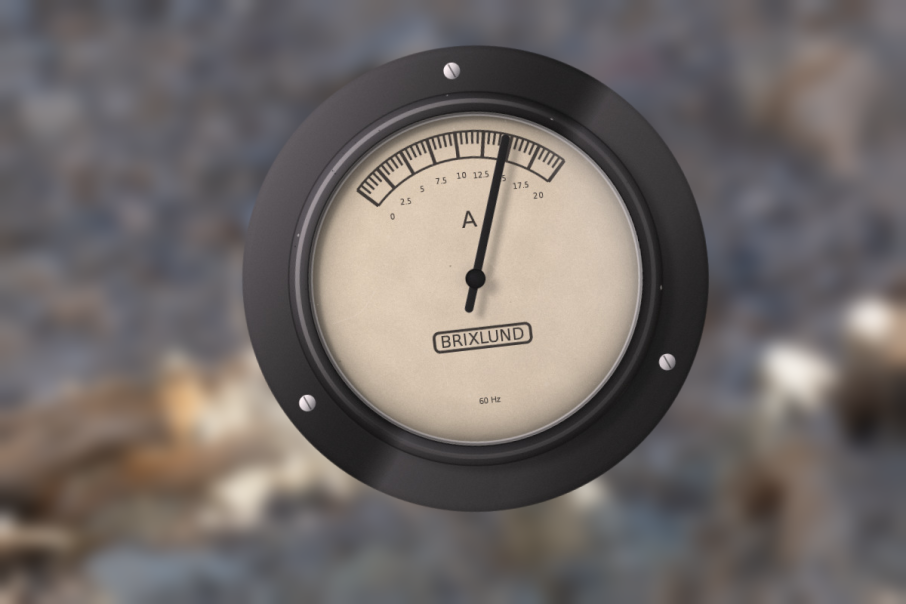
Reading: A 14.5
